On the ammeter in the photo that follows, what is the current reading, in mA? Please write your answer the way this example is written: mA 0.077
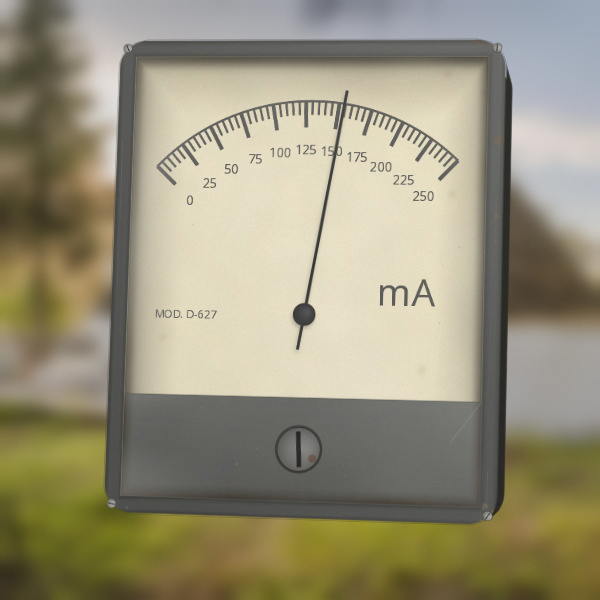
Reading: mA 155
